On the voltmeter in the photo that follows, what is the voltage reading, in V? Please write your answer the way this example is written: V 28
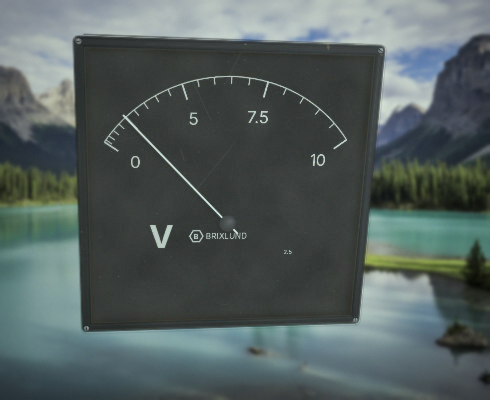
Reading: V 2.5
